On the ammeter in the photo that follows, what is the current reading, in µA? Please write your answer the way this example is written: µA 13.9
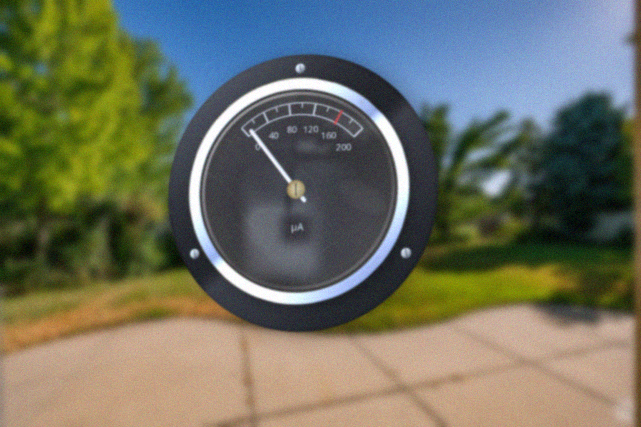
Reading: µA 10
